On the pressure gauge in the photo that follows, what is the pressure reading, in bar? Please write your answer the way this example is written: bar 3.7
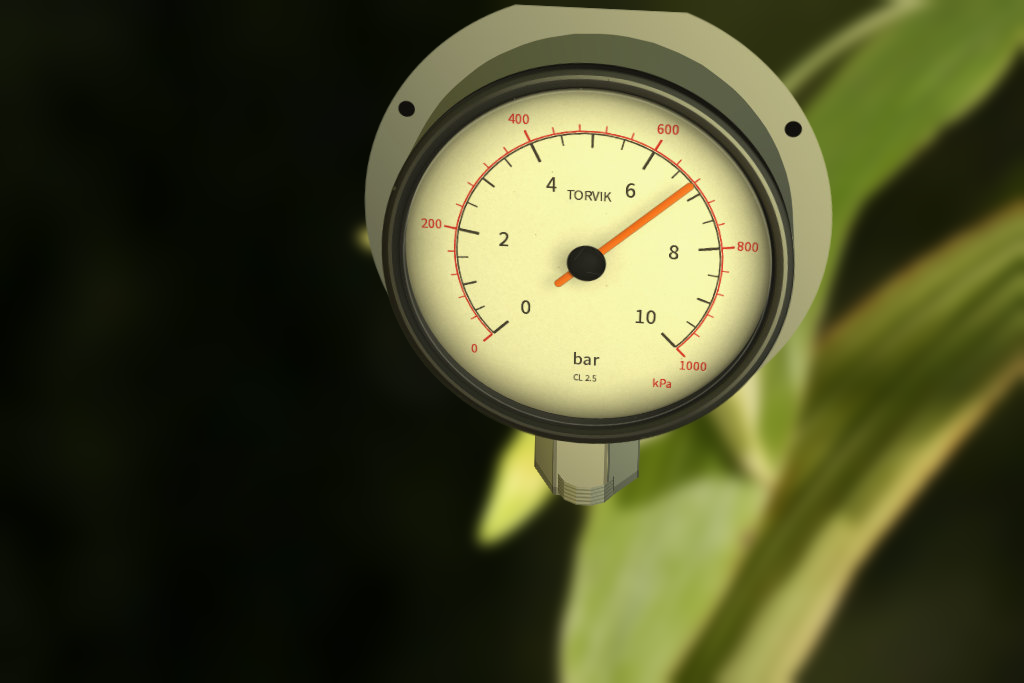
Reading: bar 6.75
